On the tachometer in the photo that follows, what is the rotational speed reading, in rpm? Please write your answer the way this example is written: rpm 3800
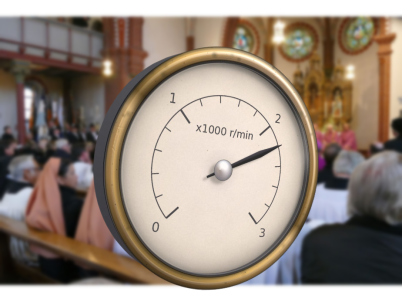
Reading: rpm 2200
